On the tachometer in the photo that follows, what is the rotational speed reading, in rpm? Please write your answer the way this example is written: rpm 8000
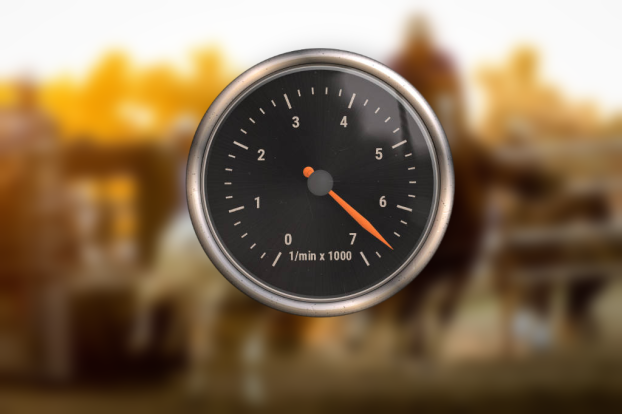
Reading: rpm 6600
